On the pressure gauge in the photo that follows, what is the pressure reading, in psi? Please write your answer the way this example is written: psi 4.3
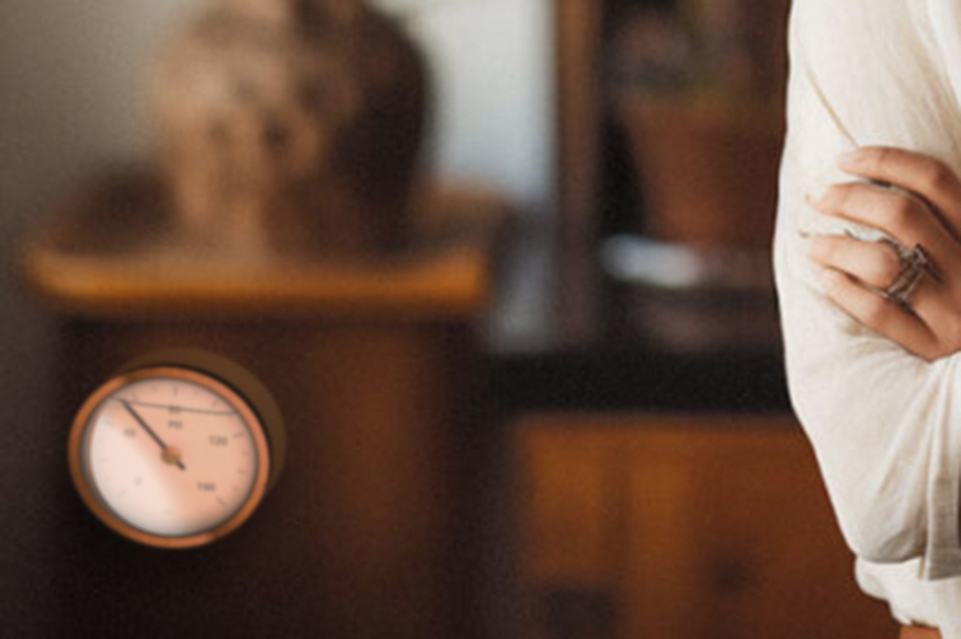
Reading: psi 55
